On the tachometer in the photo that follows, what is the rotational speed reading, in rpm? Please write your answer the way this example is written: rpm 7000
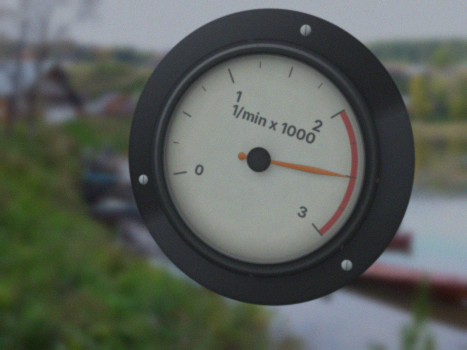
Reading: rpm 2500
